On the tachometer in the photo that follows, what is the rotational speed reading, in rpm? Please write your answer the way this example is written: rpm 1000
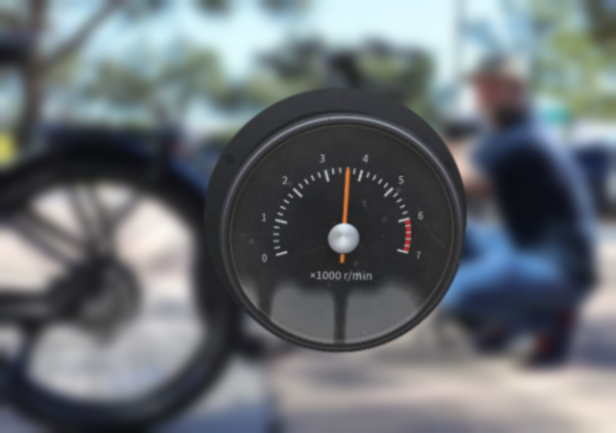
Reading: rpm 3600
